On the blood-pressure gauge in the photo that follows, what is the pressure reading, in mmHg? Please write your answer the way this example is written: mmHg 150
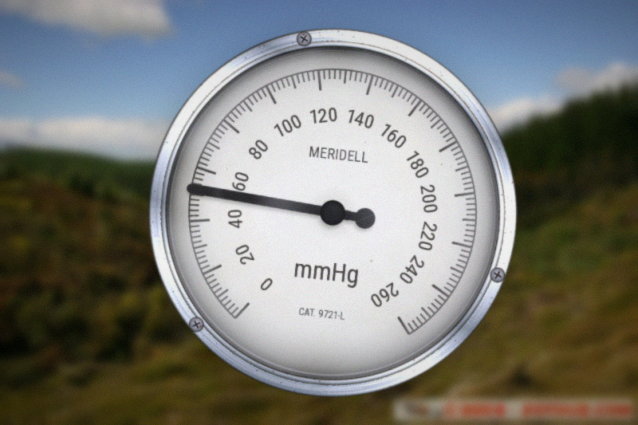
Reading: mmHg 52
